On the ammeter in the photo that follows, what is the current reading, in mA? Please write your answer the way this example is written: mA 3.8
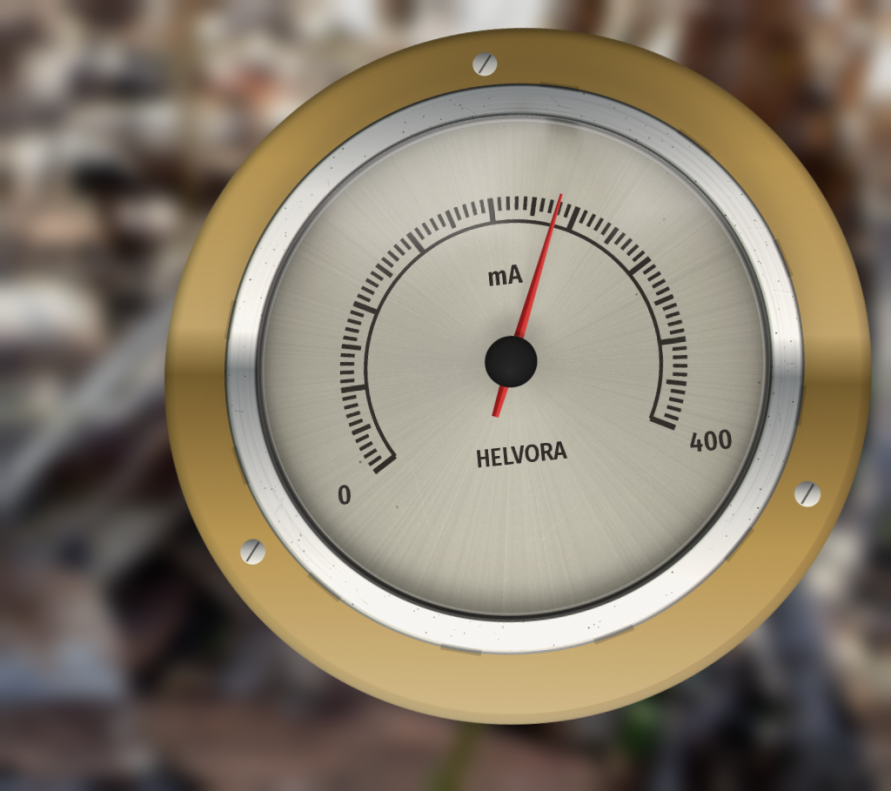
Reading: mA 240
